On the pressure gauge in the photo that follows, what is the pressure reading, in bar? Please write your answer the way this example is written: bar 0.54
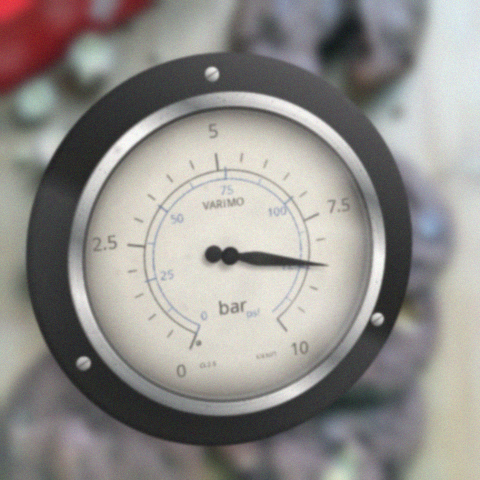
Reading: bar 8.5
